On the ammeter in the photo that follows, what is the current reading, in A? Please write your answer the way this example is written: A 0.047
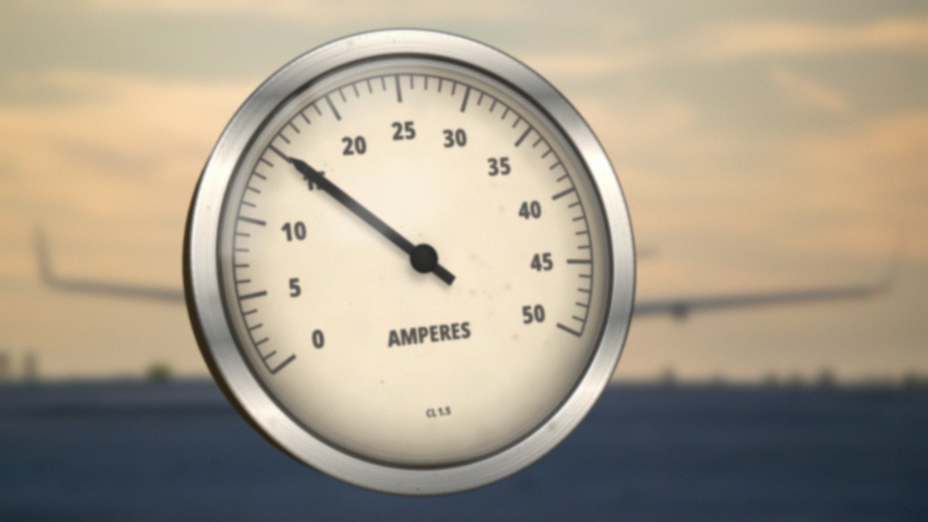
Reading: A 15
